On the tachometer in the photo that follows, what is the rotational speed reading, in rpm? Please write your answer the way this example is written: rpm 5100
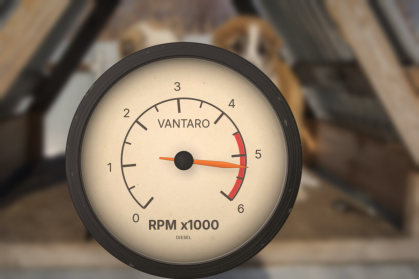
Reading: rpm 5250
